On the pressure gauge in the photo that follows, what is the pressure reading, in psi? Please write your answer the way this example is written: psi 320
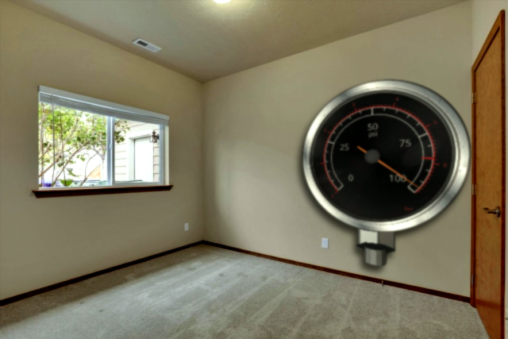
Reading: psi 97.5
